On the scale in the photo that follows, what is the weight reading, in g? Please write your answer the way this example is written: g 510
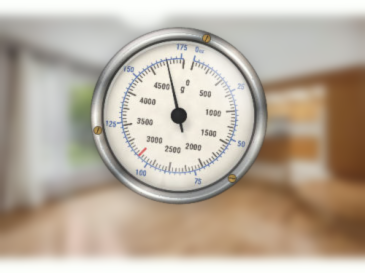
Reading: g 4750
